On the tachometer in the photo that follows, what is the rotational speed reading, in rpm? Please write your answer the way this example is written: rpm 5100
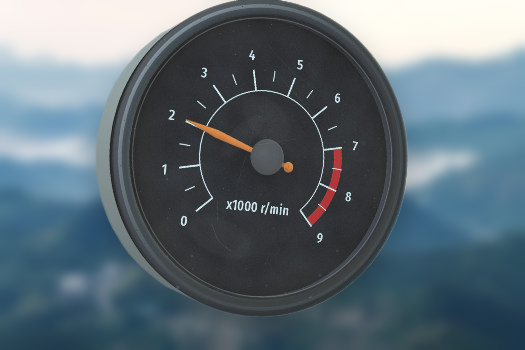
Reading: rpm 2000
